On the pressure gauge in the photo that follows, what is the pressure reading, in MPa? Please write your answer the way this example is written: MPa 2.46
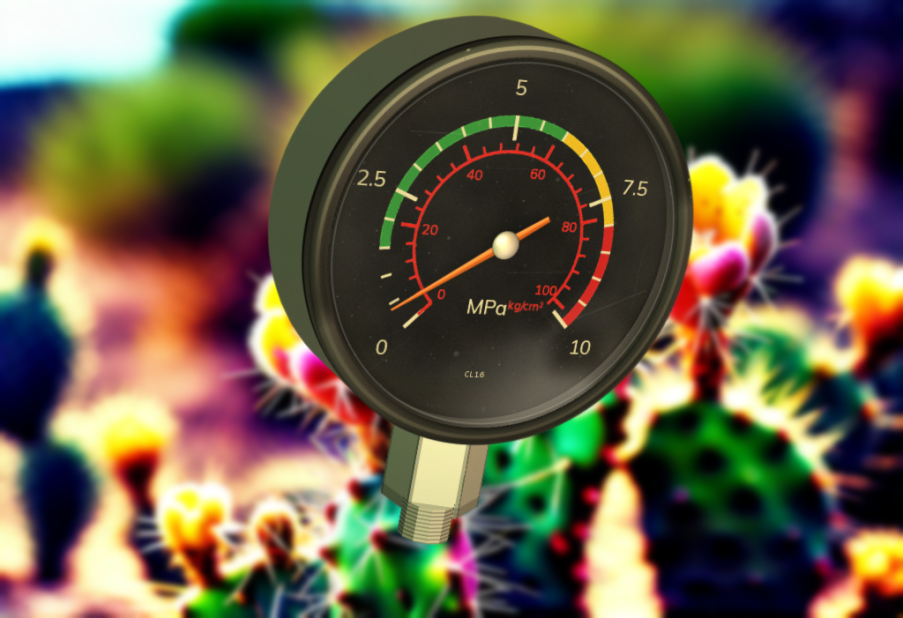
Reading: MPa 0.5
